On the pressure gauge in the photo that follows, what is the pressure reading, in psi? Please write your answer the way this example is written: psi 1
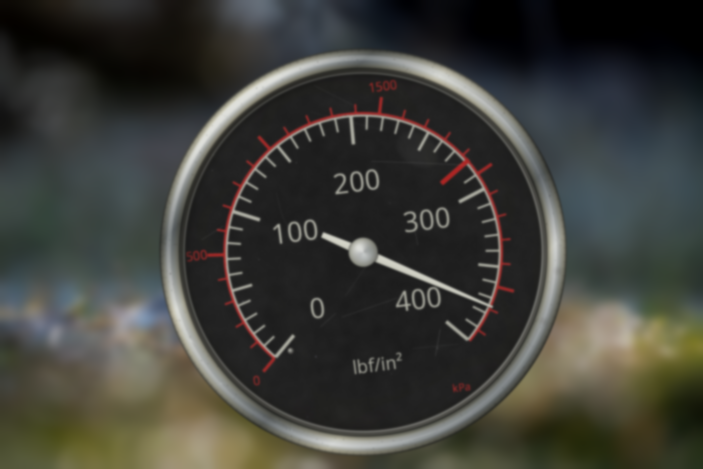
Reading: psi 375
